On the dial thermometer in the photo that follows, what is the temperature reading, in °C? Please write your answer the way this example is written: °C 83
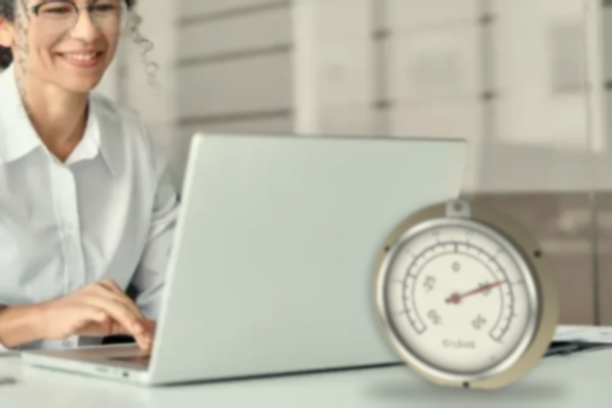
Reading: °C 25
